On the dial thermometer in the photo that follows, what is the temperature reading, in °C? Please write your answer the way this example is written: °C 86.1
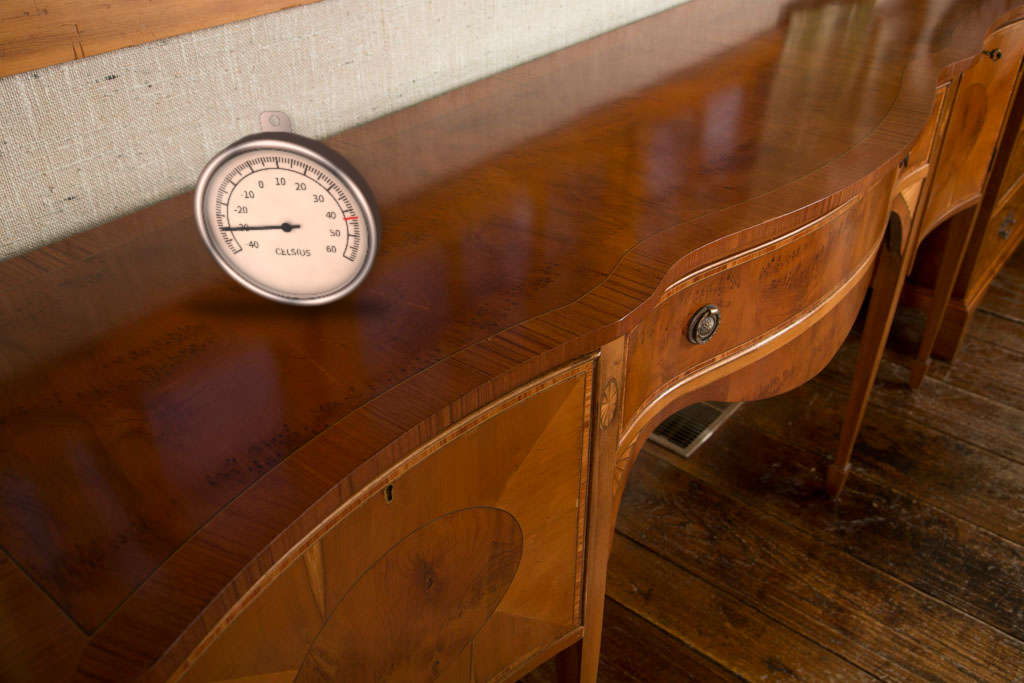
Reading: °C -30
